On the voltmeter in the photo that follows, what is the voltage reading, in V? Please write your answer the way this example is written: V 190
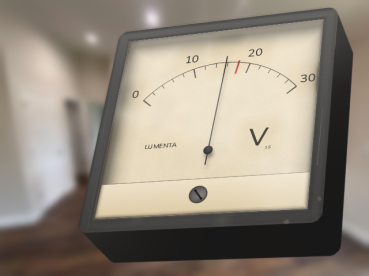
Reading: V 16
